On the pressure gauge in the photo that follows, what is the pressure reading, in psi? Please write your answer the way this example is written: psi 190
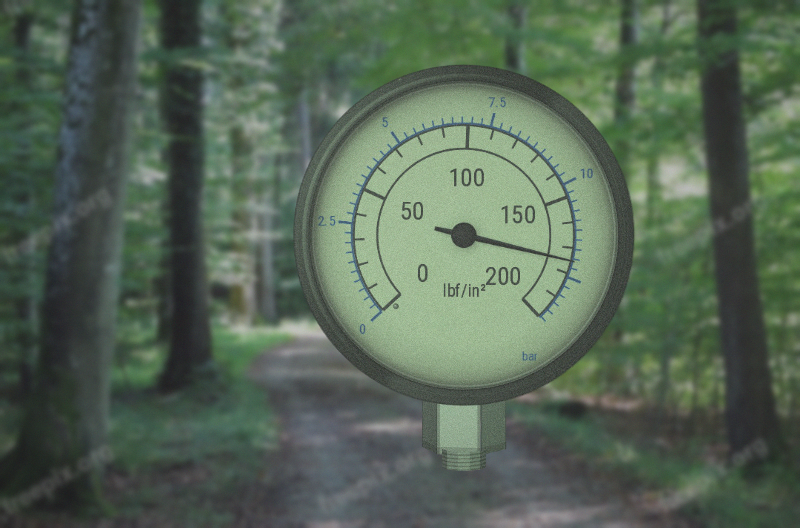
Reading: psi 175
